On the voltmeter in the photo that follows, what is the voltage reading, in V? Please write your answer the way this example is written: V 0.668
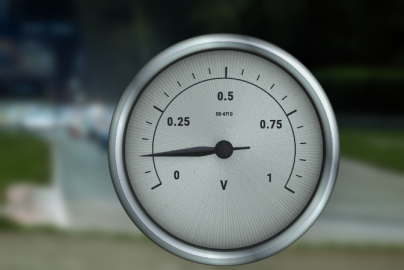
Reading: V 0.1
